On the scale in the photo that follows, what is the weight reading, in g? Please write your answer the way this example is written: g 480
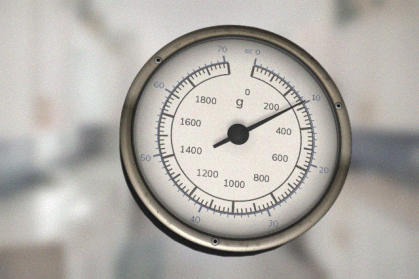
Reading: g 280
